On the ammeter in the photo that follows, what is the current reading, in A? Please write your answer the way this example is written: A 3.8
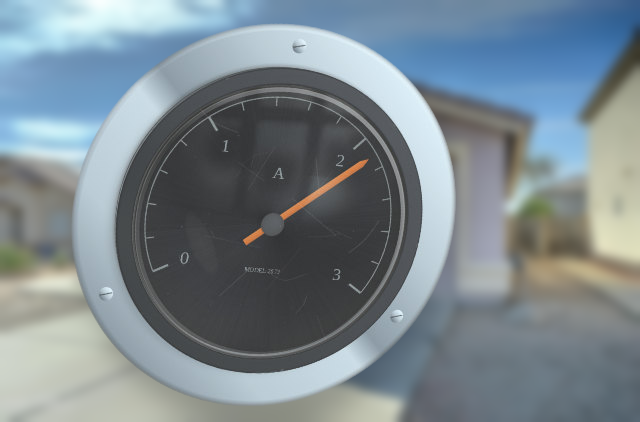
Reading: A 2.1
